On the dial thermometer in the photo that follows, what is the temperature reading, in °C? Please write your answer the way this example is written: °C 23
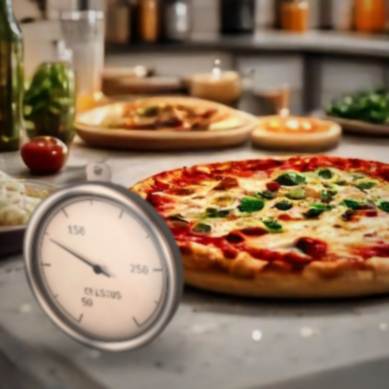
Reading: °C 125
